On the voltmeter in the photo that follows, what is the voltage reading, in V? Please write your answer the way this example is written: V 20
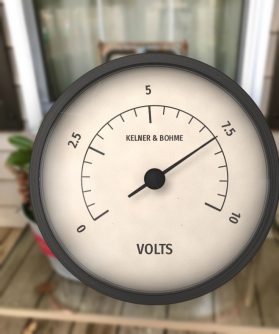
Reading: V 7.5
